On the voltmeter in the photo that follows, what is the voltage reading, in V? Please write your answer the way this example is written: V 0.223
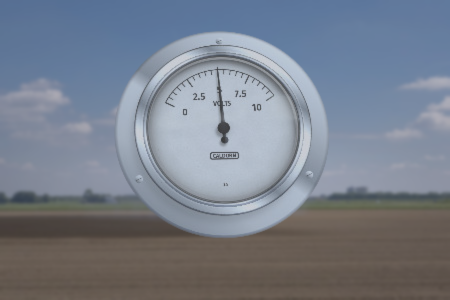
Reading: V 5
